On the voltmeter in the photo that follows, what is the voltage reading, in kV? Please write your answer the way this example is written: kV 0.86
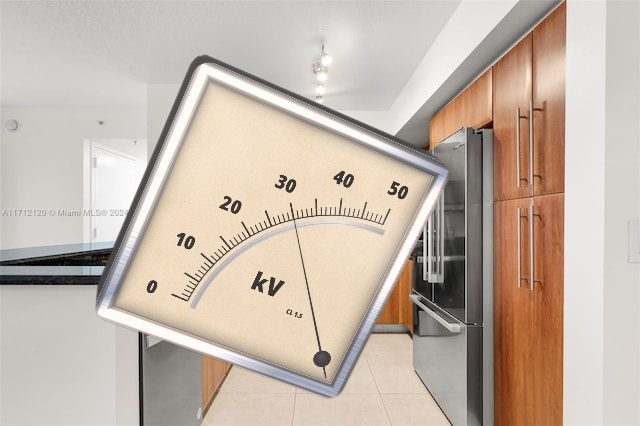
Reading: kV 30
